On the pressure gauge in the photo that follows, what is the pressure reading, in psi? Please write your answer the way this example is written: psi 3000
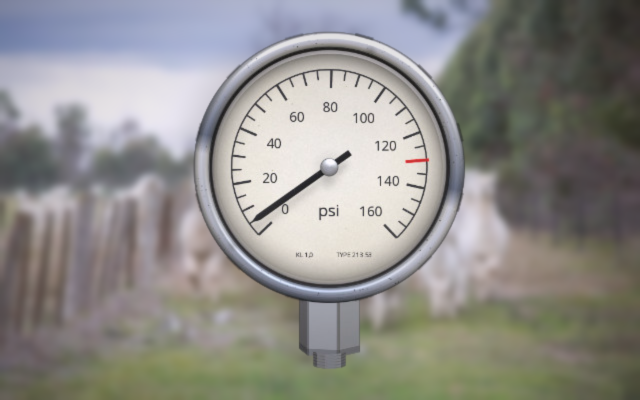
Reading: psi 5
